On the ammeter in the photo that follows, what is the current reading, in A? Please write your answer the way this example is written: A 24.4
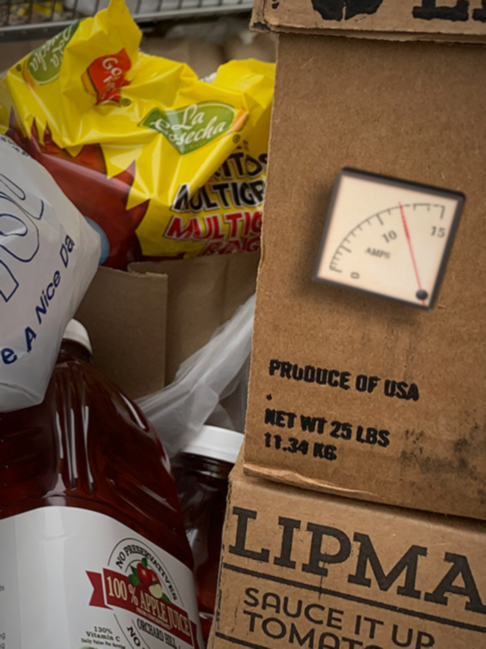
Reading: A 12
